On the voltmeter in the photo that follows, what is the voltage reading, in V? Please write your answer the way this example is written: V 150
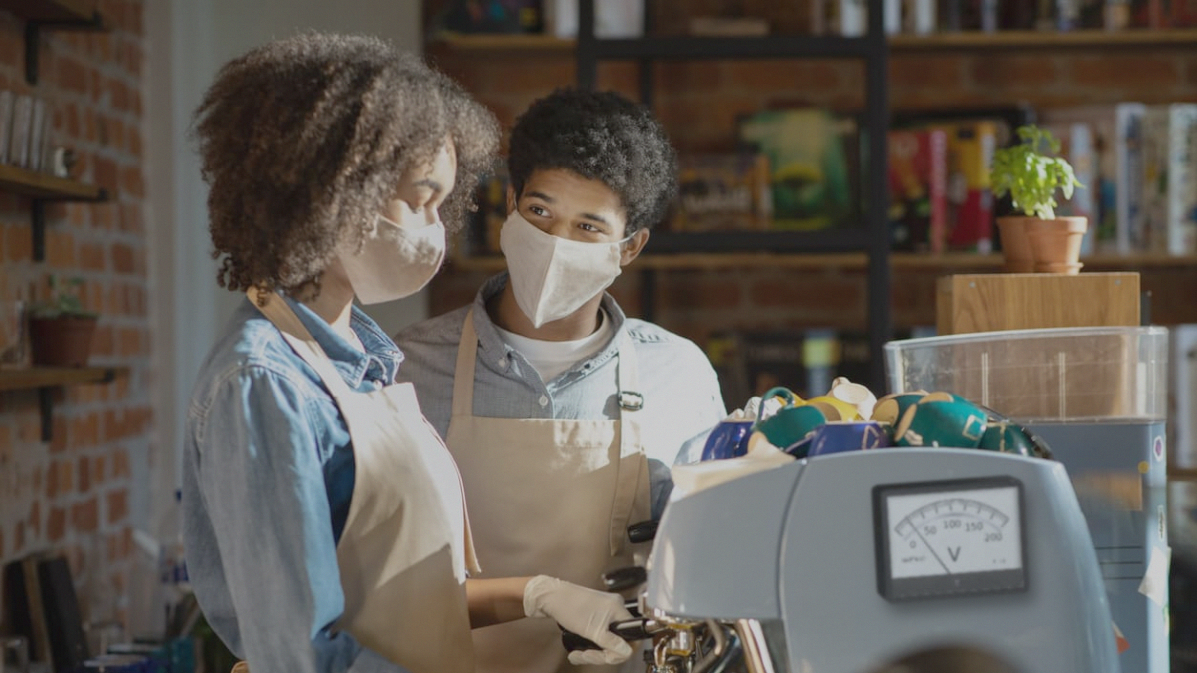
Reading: V 25
